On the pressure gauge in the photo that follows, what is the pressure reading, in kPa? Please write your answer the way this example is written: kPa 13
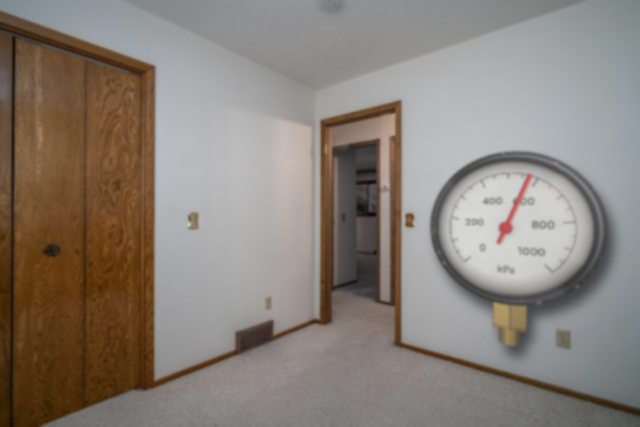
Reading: kPa 575
